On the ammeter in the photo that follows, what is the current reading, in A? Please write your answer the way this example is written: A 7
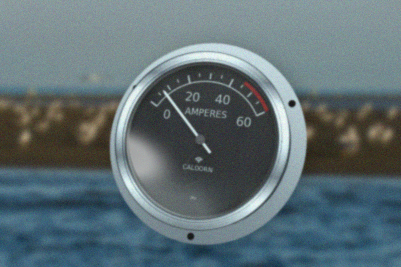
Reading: A 7.5
